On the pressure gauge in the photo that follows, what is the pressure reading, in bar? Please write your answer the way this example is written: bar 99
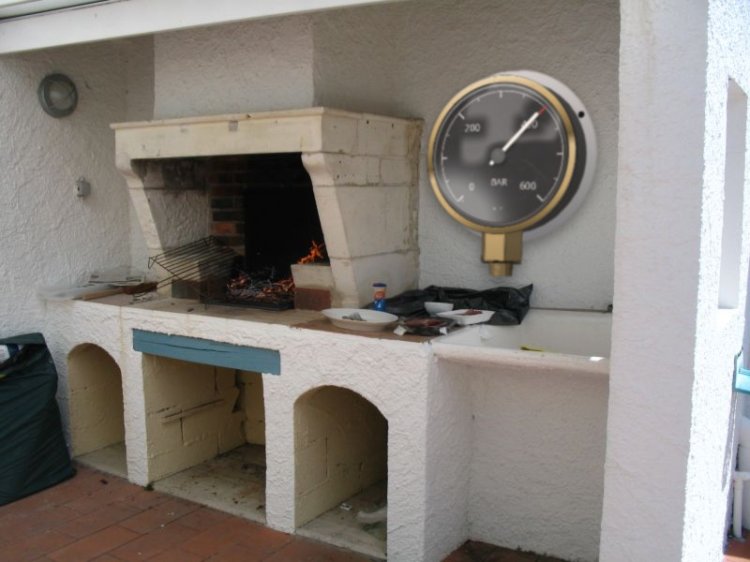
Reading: bar 400
